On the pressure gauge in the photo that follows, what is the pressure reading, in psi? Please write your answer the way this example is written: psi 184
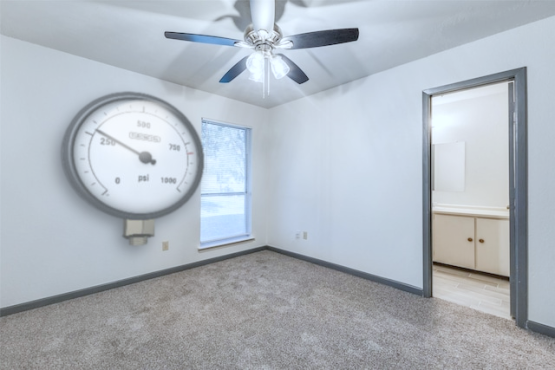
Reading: psi 275
